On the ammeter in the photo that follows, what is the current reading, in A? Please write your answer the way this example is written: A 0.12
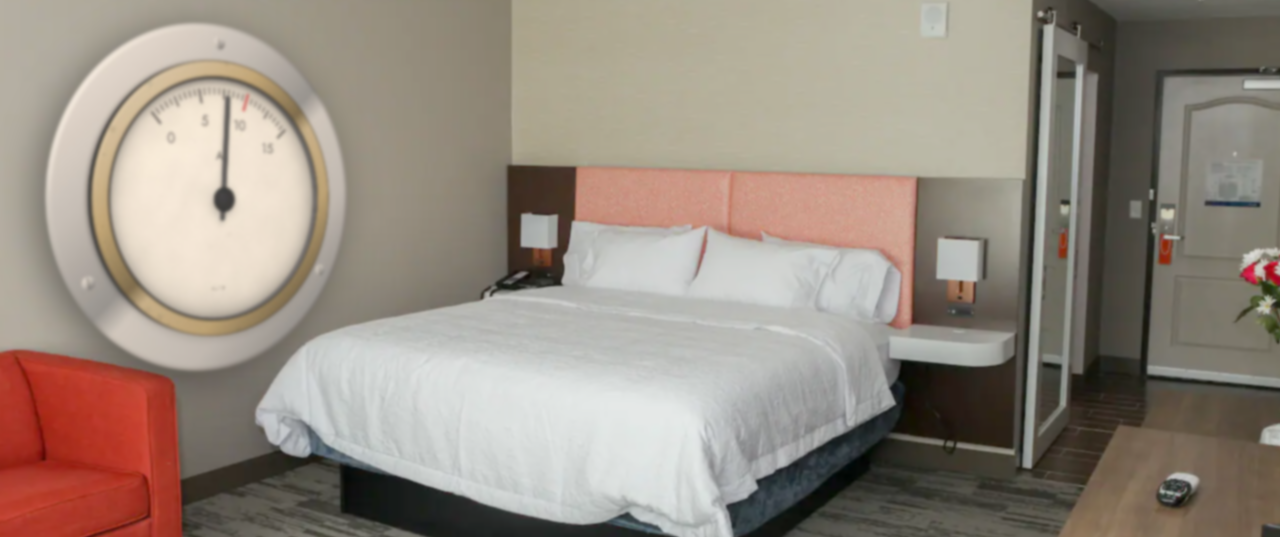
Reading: A 7.5
